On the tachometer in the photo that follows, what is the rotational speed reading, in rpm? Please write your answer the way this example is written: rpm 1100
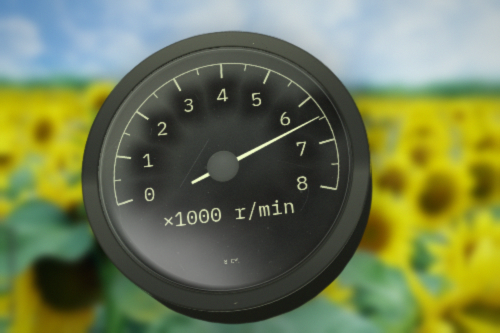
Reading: rpm 6500
